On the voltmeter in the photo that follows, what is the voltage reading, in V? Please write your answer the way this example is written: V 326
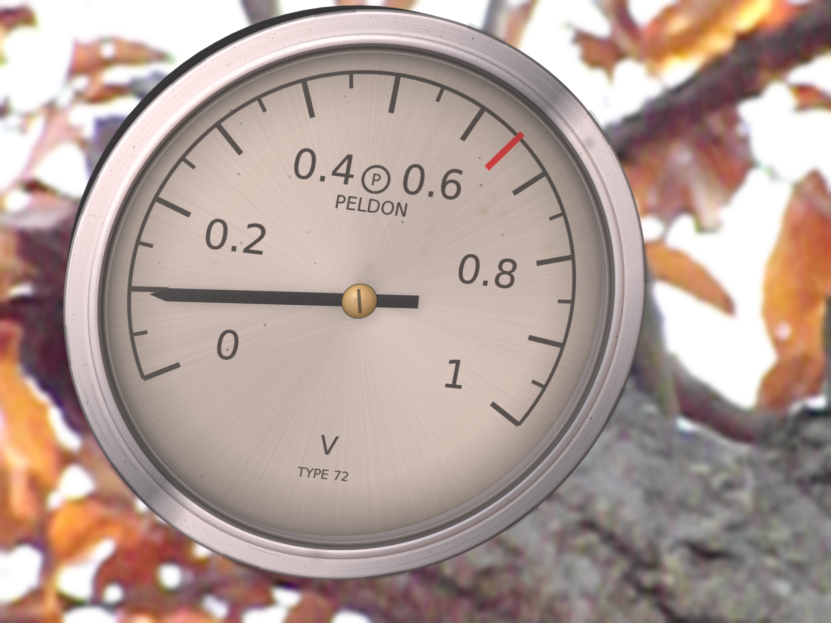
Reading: V 0.1
